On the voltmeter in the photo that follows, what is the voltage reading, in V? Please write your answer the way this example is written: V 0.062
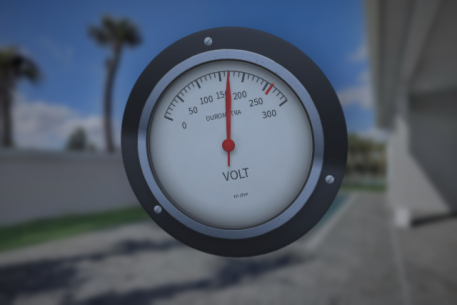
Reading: V 170
